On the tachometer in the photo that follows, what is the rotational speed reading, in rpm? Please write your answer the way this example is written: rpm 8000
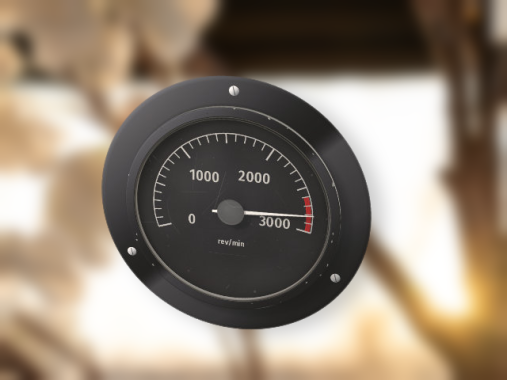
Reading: rpm 2800
